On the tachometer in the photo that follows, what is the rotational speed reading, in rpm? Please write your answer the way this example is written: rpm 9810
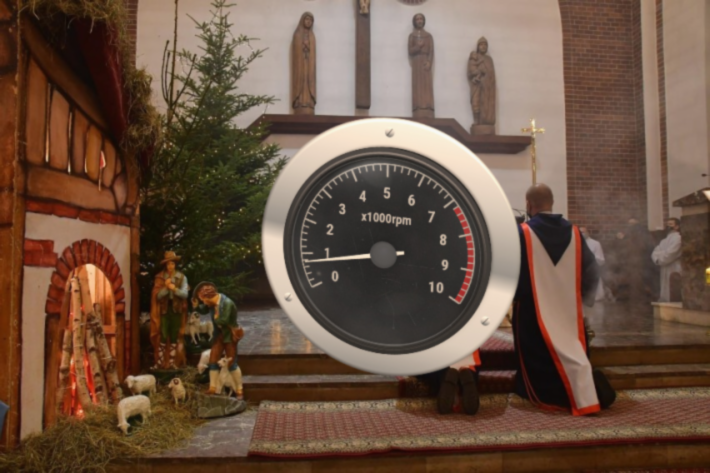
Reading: rpm 800
